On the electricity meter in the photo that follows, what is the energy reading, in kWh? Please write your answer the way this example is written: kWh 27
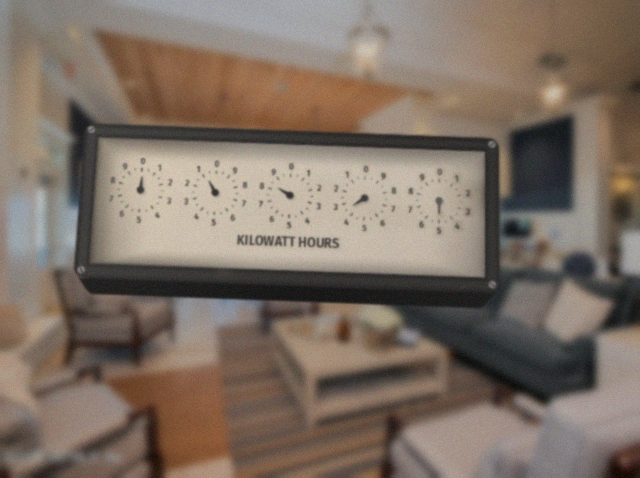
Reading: kWh 835
